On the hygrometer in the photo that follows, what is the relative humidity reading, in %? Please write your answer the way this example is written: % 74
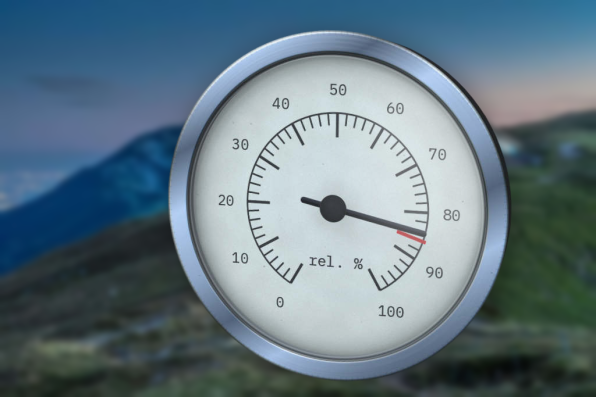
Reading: % 84
